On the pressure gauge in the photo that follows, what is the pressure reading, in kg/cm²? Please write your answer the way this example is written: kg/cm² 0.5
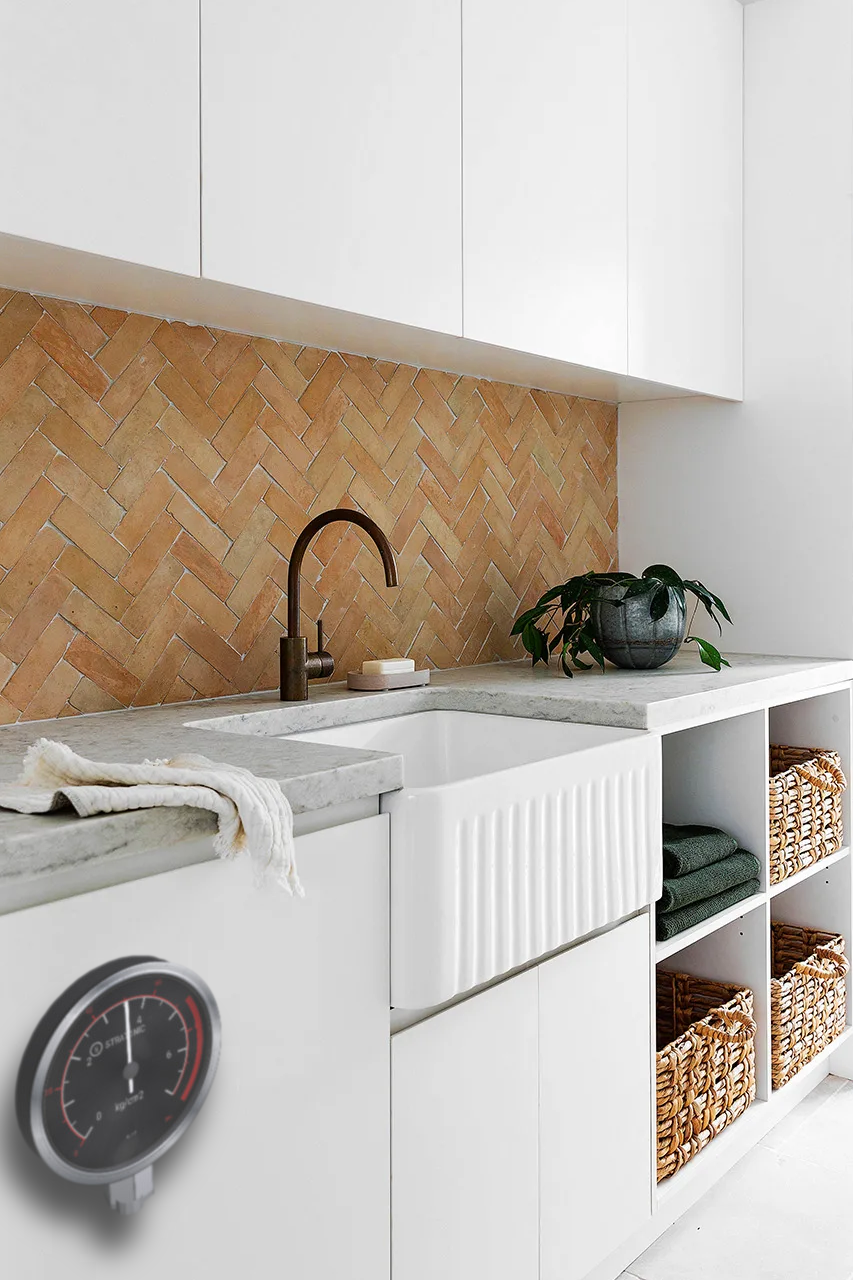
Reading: kg/cm² 3.5
